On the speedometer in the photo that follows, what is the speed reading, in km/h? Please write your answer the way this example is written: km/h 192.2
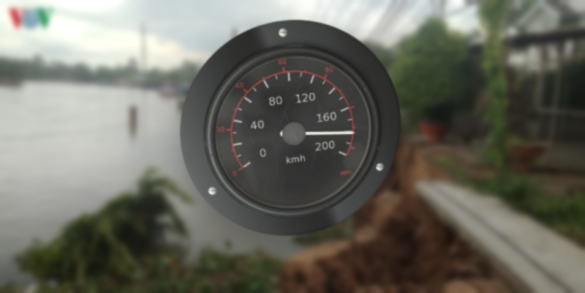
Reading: km/h 180
